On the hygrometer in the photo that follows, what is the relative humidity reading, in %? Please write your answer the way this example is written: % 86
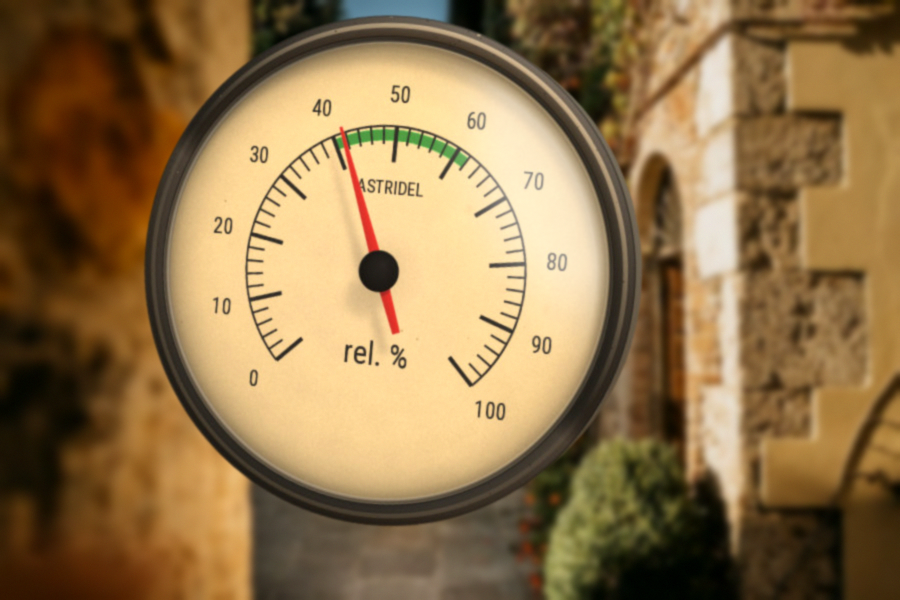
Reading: % 42
